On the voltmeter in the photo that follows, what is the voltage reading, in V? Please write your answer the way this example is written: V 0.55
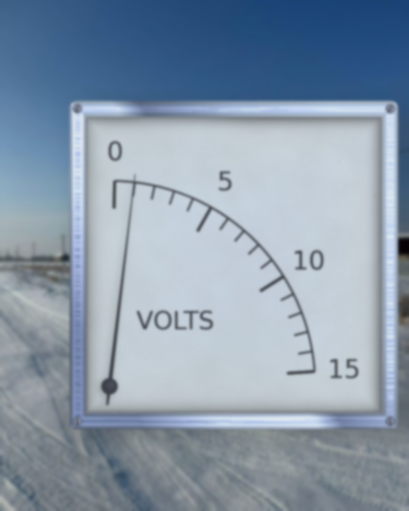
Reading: V 1
